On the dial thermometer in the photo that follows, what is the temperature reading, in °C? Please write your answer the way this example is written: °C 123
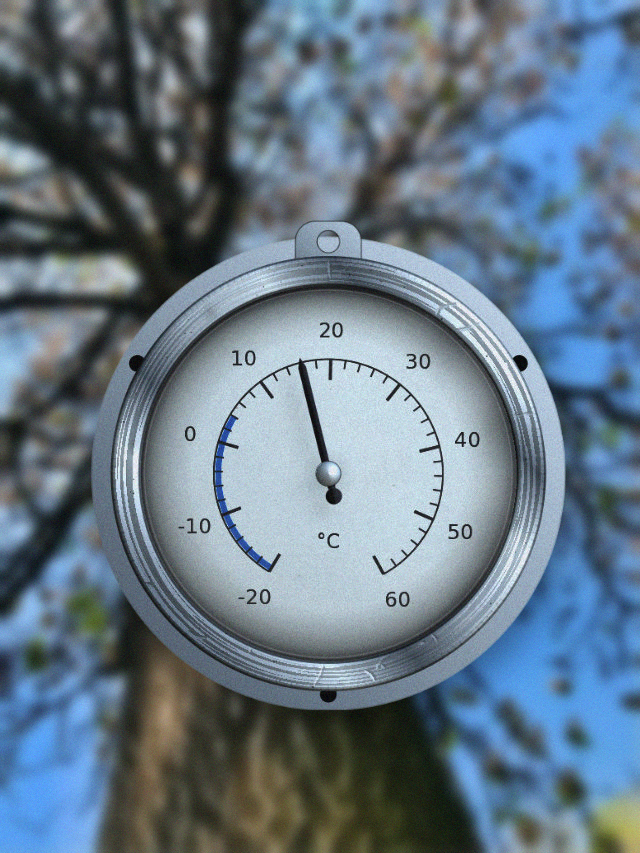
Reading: °C 16
